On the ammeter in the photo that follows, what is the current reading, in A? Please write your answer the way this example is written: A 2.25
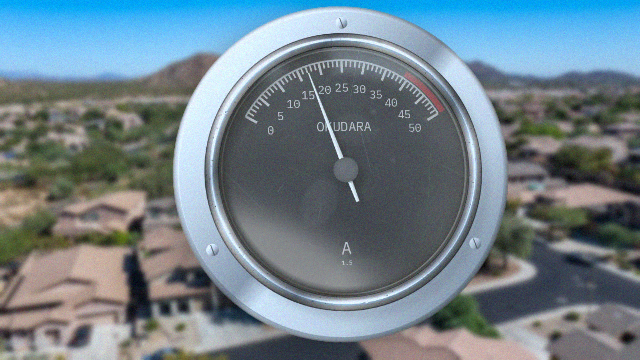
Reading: A 17
